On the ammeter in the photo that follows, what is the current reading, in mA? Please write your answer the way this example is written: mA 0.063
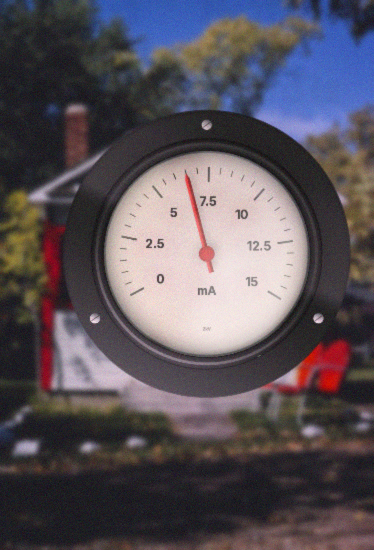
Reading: mA 6.5
